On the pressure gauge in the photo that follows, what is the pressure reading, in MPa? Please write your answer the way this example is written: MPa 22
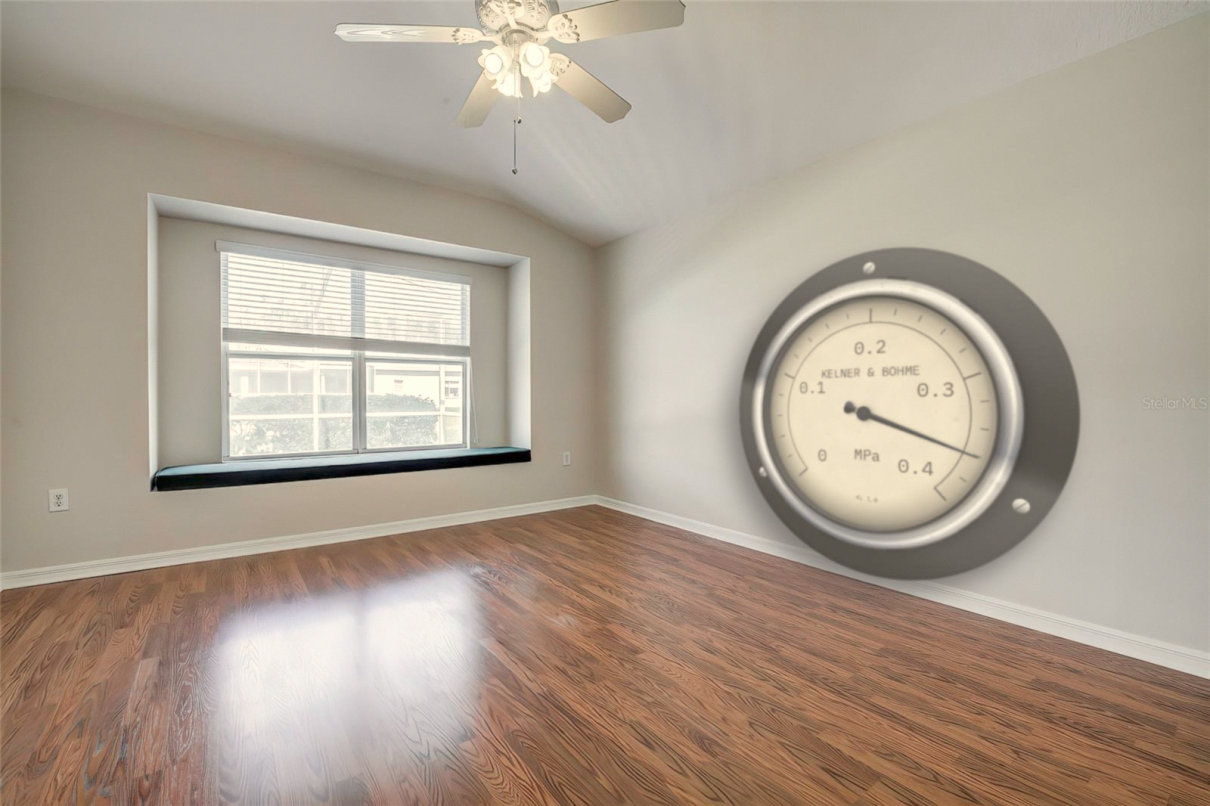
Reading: MPa 0.36
